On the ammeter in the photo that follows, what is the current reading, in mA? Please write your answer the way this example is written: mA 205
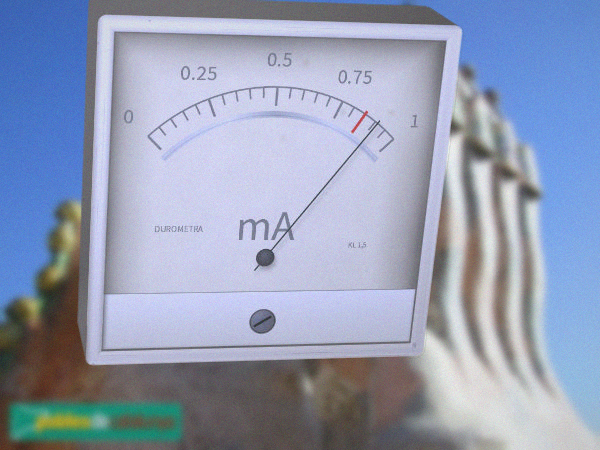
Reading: mA 0.9
